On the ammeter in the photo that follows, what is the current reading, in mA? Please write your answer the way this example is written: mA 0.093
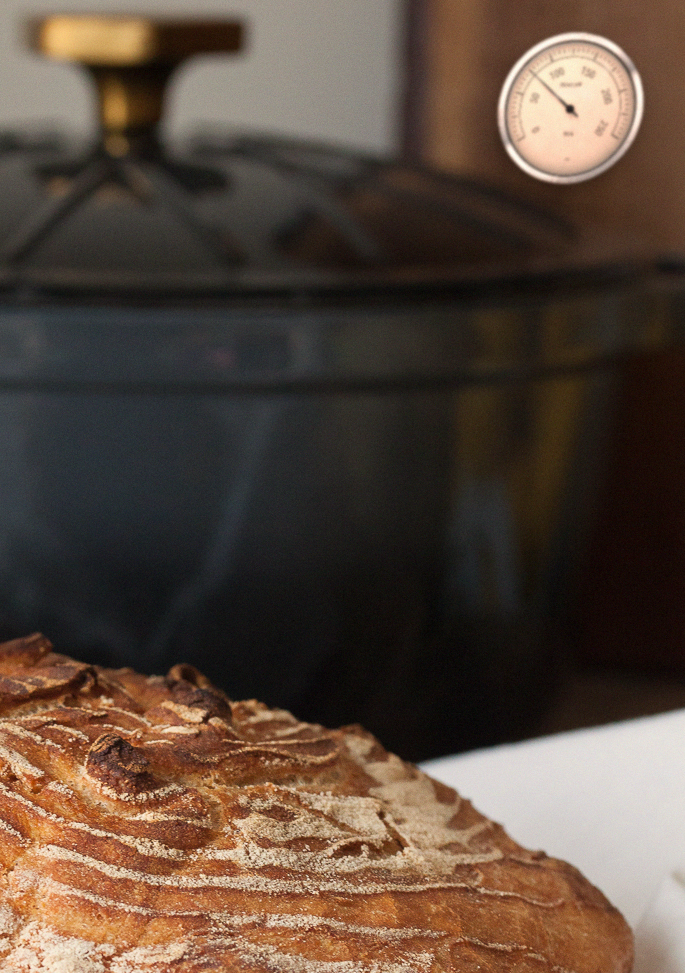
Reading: mA 75
